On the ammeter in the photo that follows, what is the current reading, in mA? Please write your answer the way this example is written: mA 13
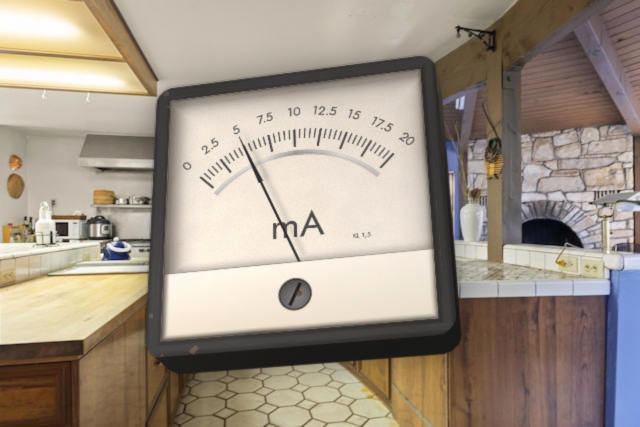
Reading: mA 5
